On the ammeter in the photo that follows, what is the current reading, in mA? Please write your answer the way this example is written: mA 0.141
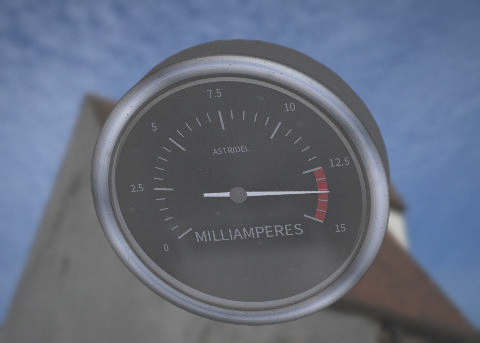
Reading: mA 13.5
